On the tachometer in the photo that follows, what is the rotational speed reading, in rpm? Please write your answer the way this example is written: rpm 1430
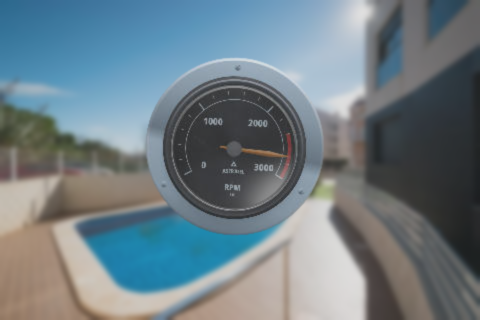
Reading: rpm 2700
